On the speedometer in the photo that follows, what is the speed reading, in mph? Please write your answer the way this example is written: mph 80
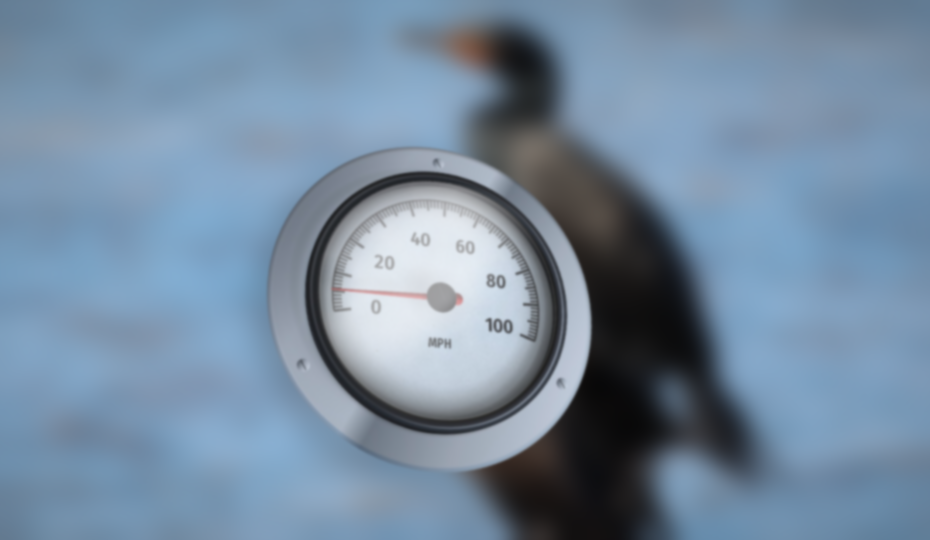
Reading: mph 5
